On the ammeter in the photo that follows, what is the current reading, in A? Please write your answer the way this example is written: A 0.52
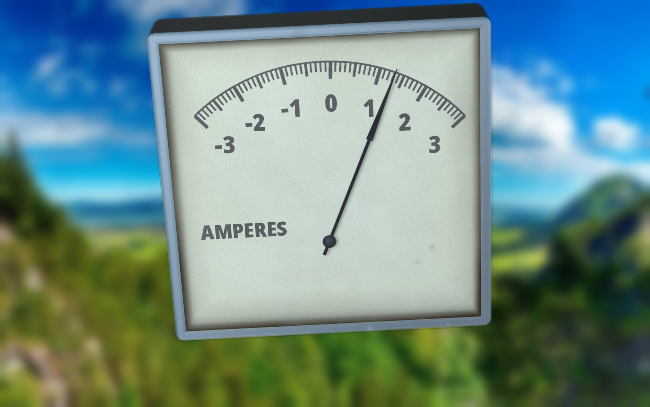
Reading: A 1.3
